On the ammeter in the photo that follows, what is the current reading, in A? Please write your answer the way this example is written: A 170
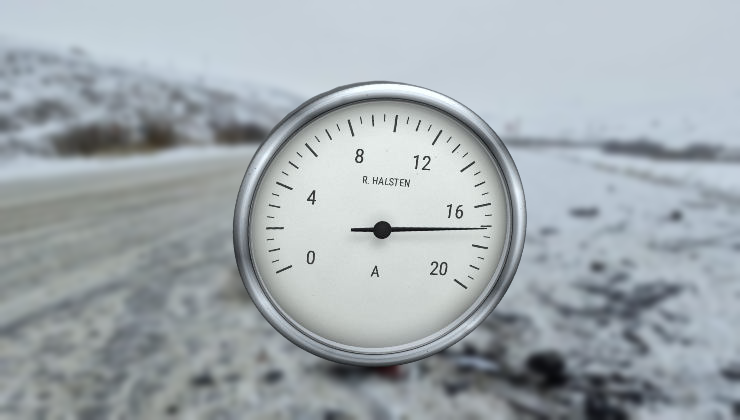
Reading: A 17
